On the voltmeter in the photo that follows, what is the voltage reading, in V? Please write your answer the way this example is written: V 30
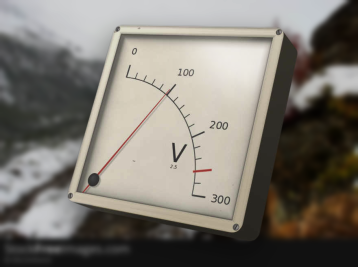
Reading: V 100
